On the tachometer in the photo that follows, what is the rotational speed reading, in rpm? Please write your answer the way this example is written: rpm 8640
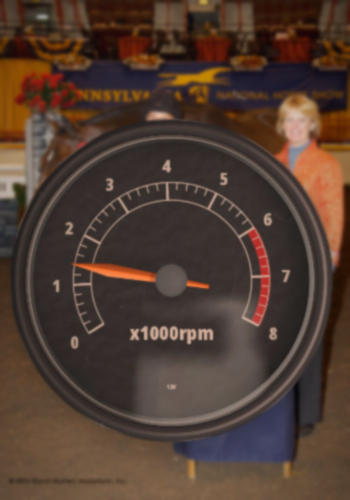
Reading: rpm 1400
